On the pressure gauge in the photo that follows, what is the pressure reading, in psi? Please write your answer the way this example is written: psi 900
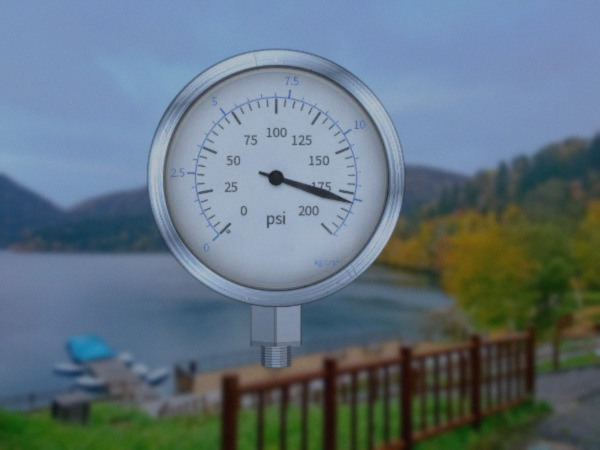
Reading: psi 180
